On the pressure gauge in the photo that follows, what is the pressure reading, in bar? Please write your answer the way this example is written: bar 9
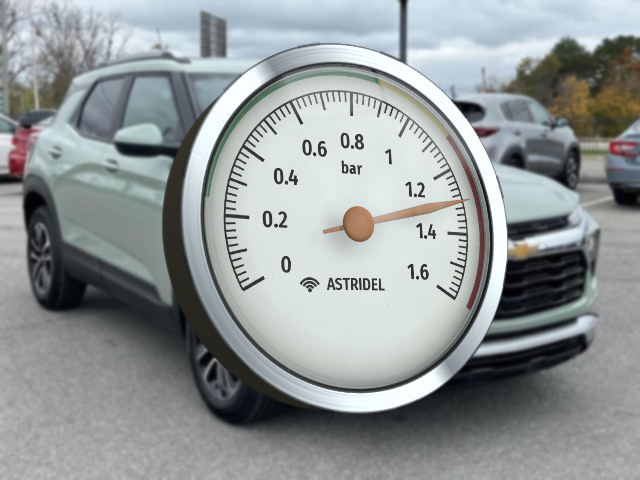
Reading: bar 1.3
